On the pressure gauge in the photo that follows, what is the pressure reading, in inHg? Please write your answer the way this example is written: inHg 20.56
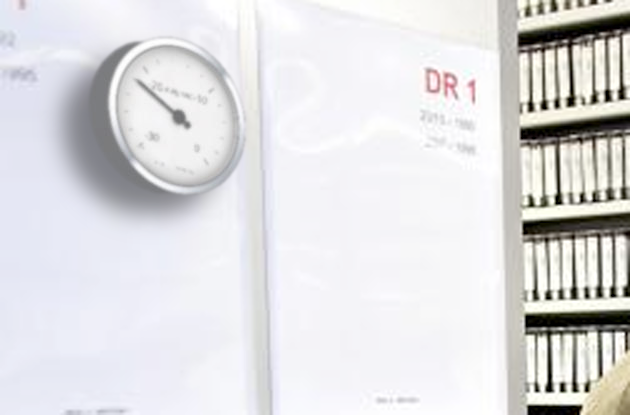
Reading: inHg -22
